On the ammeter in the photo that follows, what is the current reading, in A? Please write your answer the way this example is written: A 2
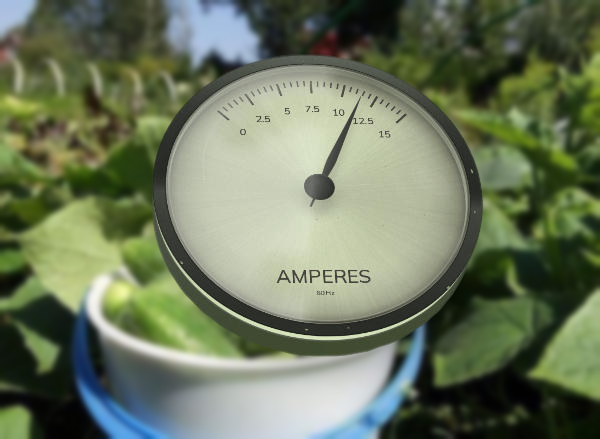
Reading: A 11.5
